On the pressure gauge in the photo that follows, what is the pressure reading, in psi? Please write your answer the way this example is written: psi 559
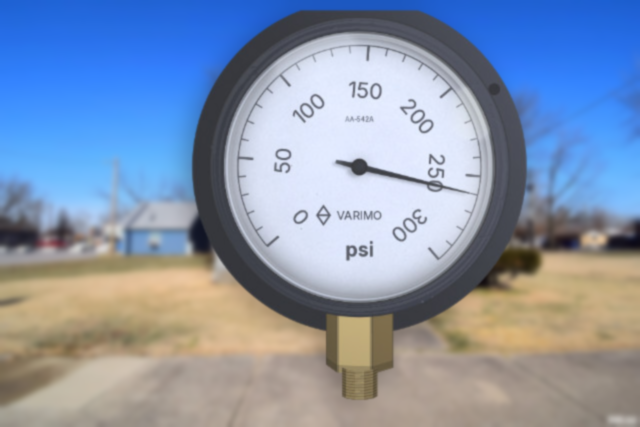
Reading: psi 260
